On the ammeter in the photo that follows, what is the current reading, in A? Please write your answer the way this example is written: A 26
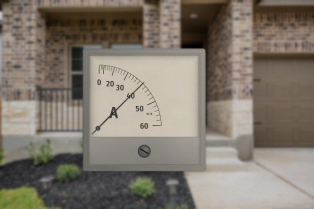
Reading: A 40
